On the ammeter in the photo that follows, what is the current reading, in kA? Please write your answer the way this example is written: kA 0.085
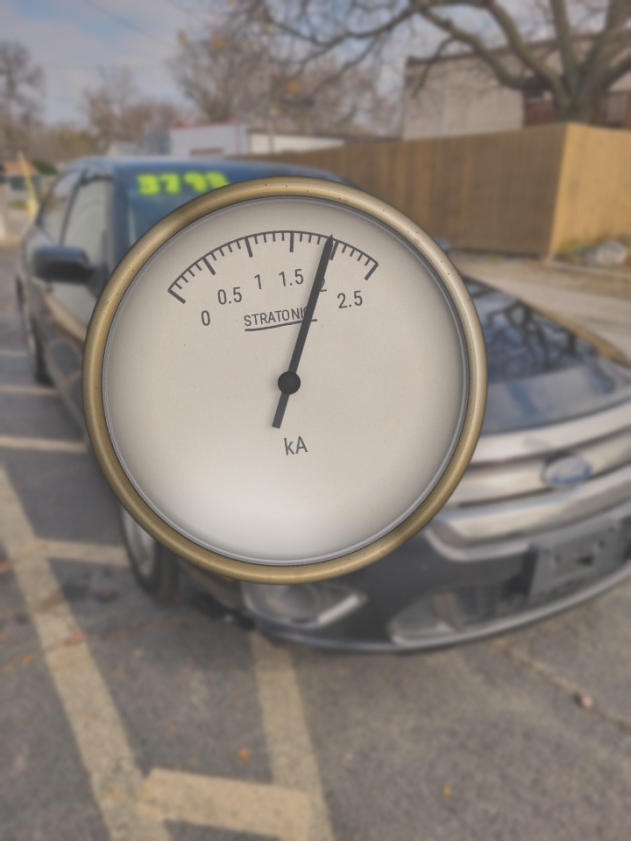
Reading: kA 1.9
